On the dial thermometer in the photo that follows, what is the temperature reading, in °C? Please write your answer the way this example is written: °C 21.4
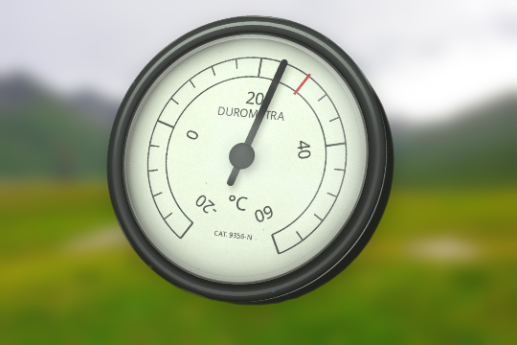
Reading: °C 24
